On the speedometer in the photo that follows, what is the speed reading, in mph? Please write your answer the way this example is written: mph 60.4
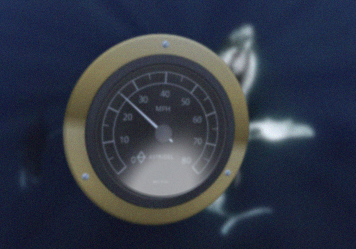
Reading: mph 25
